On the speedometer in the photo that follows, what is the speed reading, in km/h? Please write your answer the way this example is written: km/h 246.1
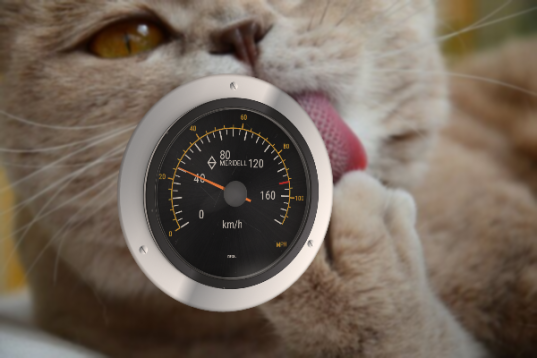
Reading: km/h 40
